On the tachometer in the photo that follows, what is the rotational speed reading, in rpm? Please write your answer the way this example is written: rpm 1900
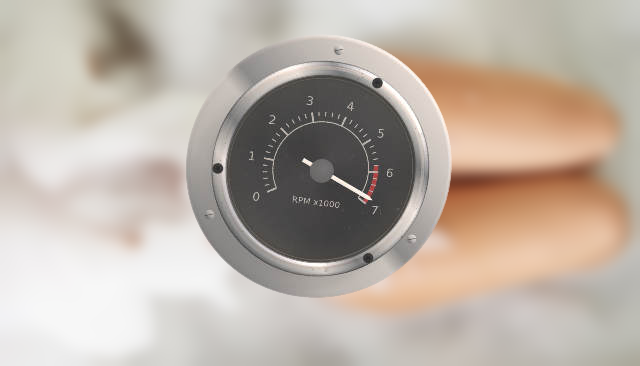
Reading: rpm 6800
